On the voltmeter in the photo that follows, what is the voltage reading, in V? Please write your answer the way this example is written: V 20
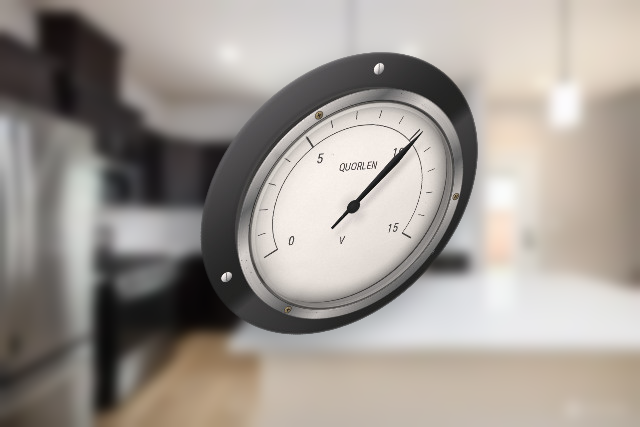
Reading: V 10
